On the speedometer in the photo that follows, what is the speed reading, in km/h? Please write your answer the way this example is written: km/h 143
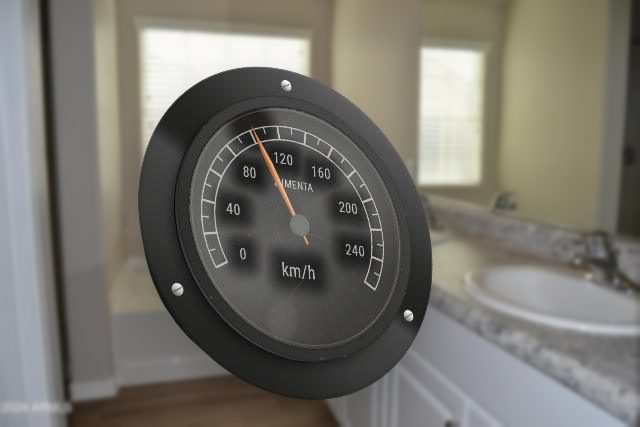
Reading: km/h 100
